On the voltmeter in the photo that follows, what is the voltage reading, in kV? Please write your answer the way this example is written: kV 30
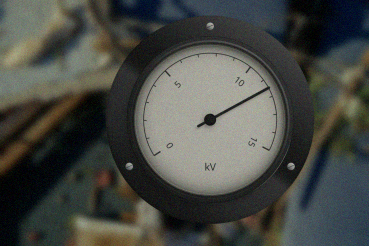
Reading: kV 11.5
